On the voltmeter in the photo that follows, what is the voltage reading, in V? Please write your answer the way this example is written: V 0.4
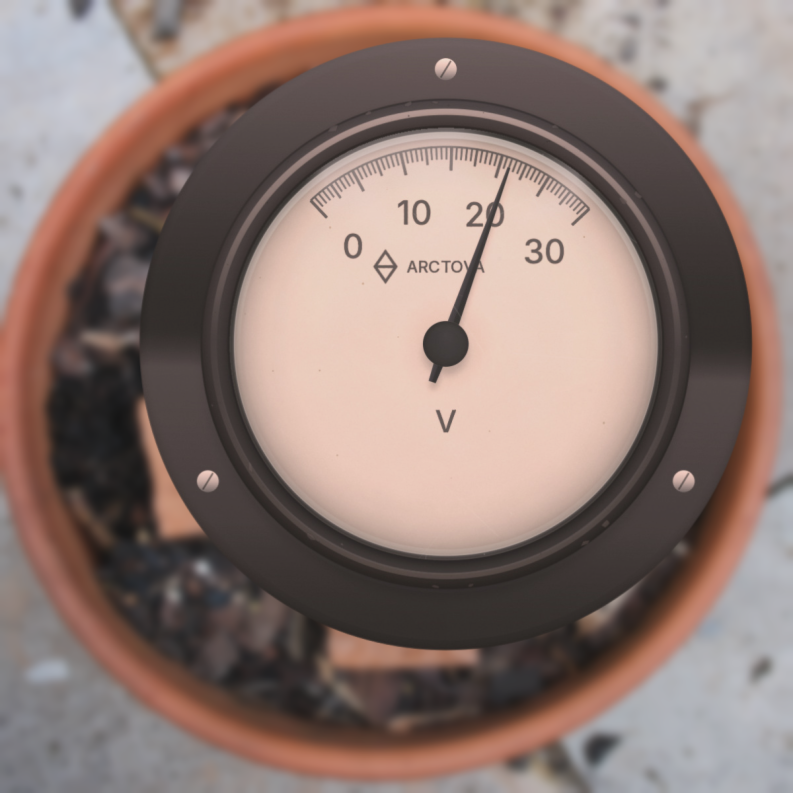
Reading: V 21
